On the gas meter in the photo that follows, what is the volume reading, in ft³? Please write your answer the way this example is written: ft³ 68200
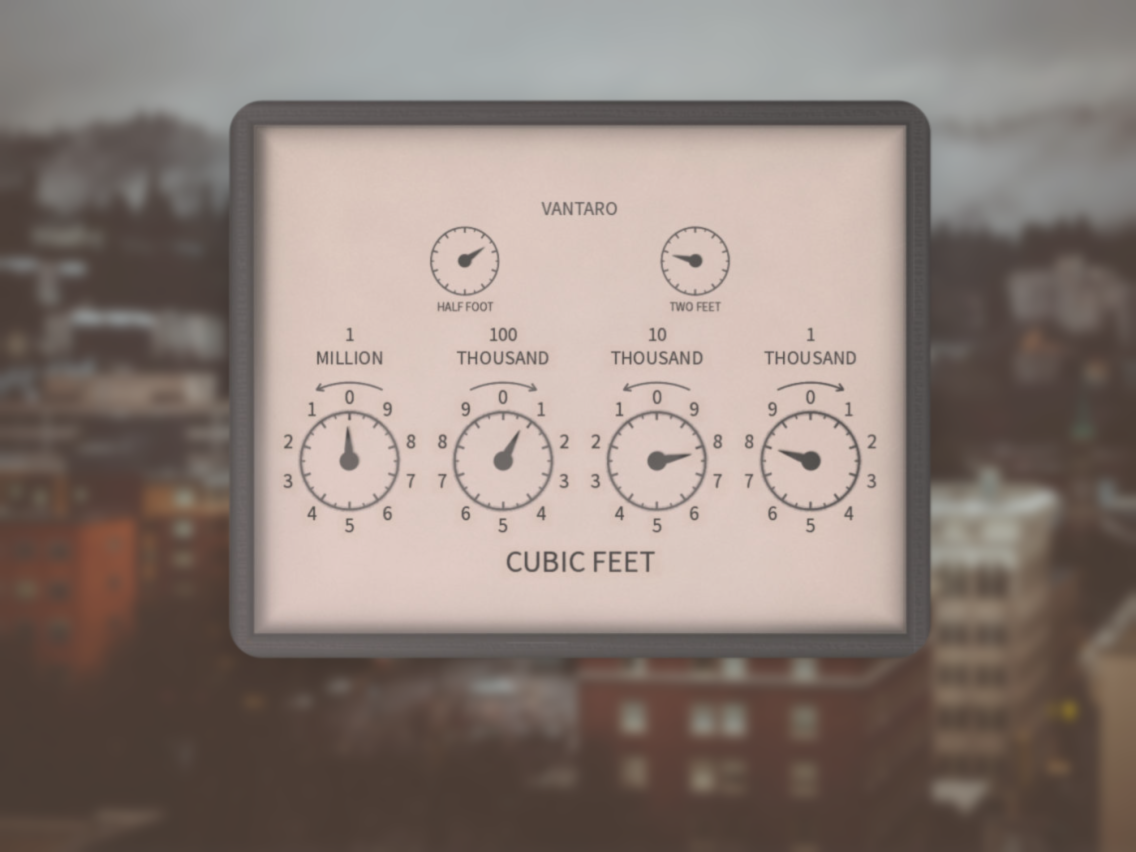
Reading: ft³ 7800
